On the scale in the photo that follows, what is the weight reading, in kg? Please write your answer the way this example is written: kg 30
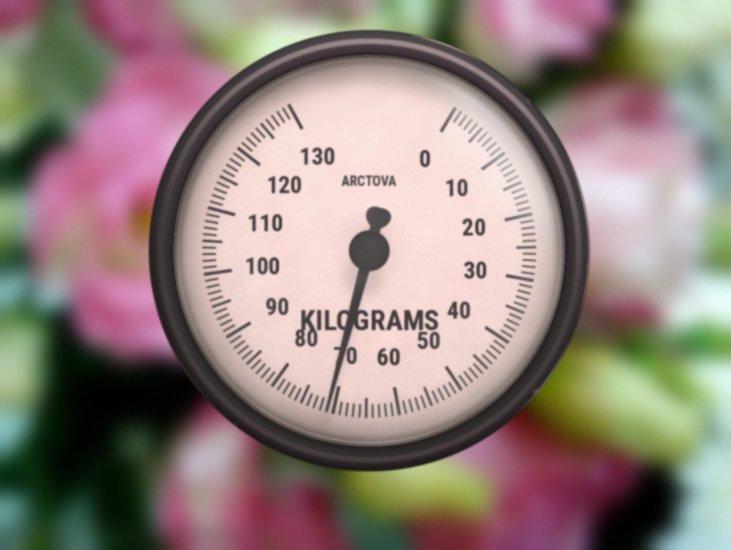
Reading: kg 71
